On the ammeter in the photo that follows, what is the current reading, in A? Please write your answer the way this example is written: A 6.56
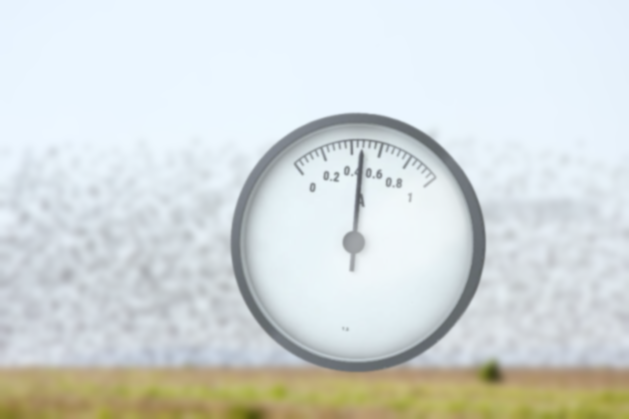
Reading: A 0.48
